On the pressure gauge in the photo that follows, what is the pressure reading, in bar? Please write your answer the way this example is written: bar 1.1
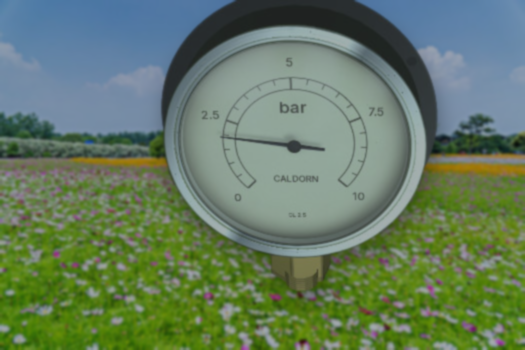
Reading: bar 2
